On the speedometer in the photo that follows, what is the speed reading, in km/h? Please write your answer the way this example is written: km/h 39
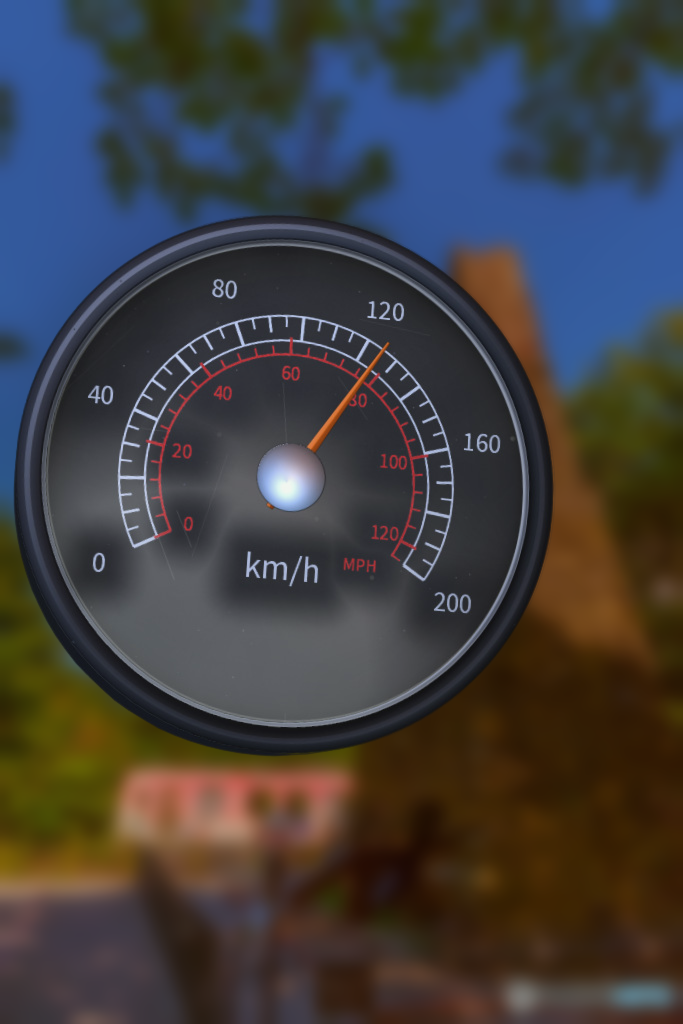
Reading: km/h 125
